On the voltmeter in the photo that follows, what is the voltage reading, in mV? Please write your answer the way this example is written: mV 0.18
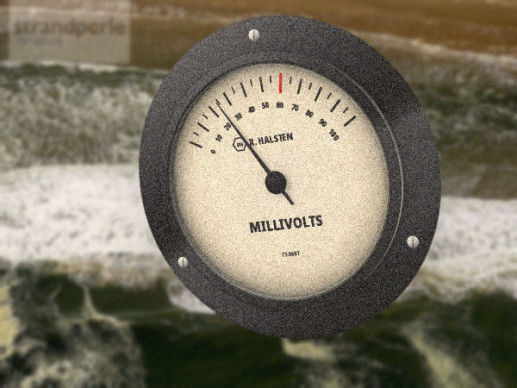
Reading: mV 25
